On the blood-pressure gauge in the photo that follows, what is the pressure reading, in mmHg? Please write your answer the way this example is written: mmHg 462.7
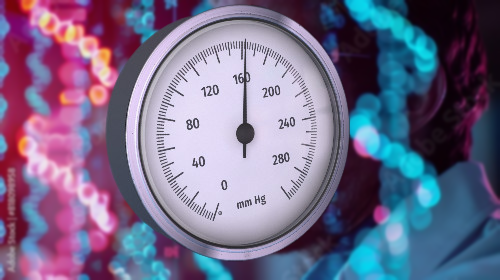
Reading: mmHg 160
